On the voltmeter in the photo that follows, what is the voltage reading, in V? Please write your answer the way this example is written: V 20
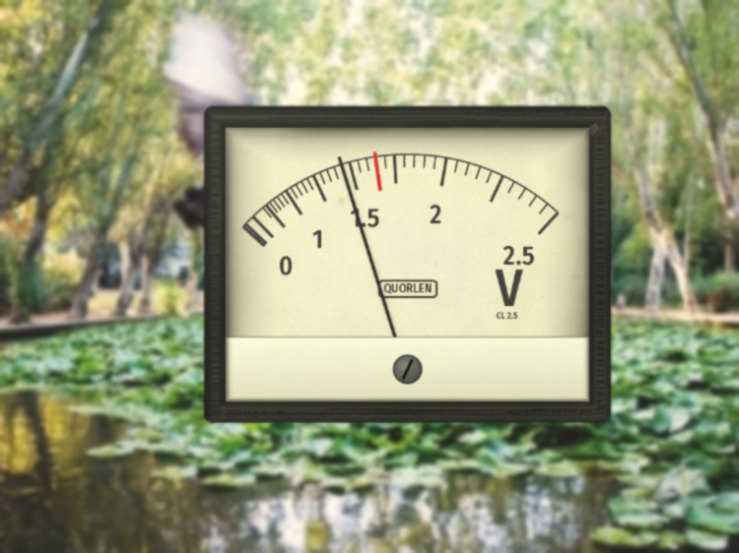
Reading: V 1.45
